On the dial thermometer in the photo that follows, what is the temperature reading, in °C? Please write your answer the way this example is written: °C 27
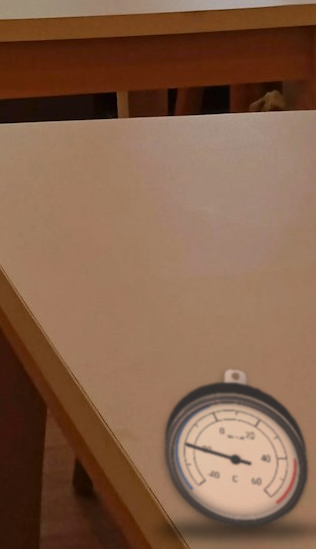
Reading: °C -20
